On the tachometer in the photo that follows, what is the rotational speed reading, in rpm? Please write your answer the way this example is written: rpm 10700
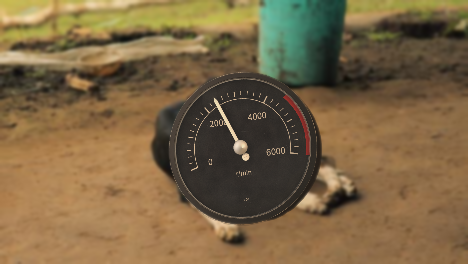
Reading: rpm 2400
